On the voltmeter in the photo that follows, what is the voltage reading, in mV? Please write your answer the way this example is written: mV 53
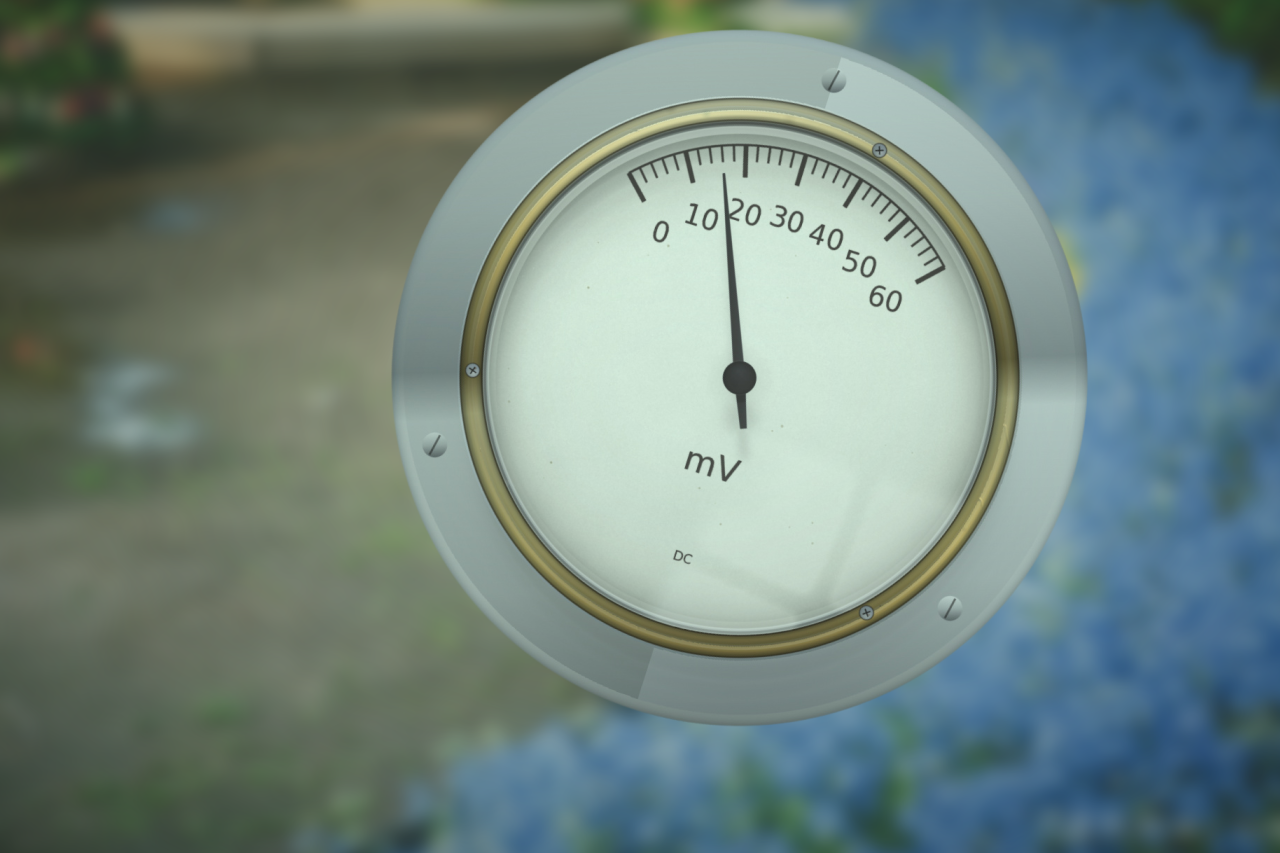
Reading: mV 16
